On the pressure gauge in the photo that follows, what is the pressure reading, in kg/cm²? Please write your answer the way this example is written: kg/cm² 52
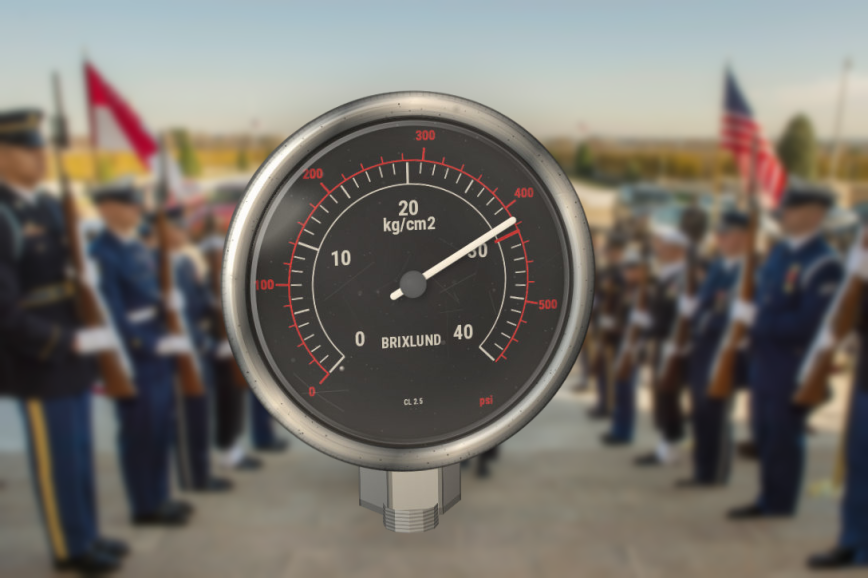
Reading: kg/cm² 29
